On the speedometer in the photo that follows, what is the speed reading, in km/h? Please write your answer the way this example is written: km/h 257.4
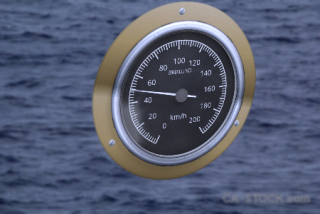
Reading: km/h 50
